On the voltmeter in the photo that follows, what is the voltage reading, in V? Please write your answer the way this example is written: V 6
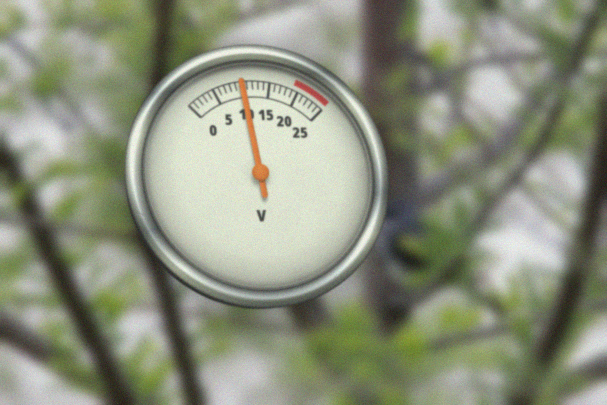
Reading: V 10
